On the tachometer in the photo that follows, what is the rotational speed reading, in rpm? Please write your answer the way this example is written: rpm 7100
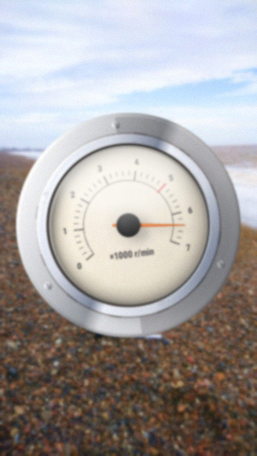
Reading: rpm 6400
